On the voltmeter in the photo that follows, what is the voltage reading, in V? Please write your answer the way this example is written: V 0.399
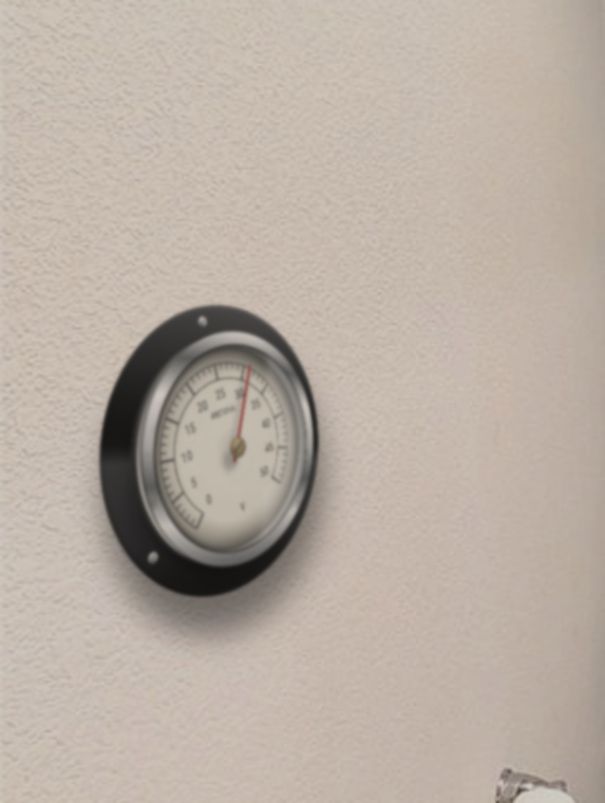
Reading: V 30
